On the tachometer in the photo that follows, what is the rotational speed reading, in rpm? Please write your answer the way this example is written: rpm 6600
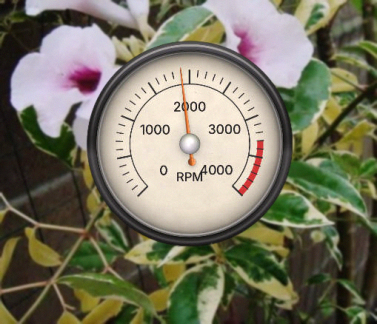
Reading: rpm 1900
